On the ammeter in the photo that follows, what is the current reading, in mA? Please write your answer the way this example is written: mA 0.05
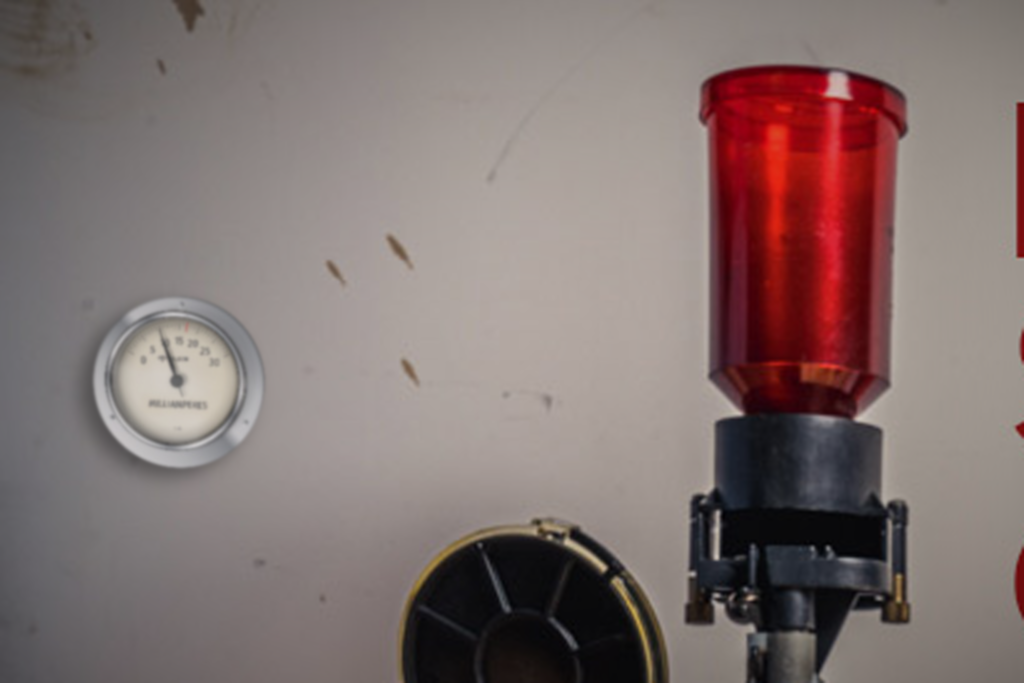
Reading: mA 10
